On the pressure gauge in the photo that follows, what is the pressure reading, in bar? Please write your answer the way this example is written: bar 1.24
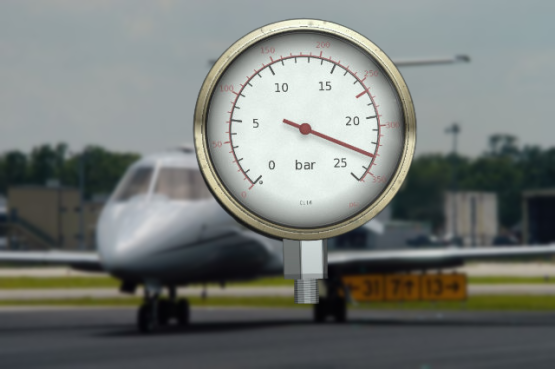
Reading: bar 23
